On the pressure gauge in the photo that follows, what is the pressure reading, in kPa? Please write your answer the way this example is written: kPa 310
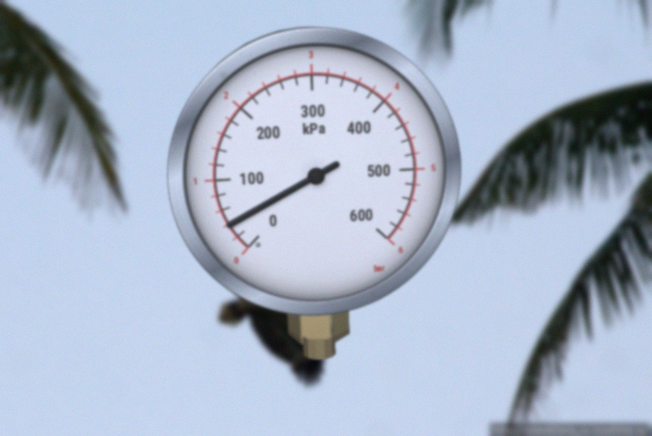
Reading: kPa 40
